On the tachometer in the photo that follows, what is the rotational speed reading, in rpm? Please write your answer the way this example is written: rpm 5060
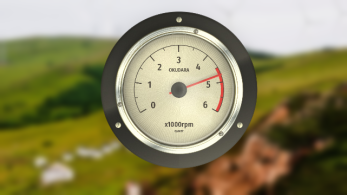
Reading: rpm 4750
